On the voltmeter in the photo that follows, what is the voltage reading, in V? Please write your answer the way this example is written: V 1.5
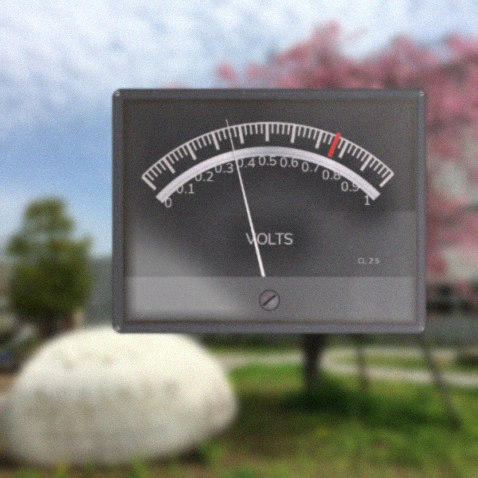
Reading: V 0.36
